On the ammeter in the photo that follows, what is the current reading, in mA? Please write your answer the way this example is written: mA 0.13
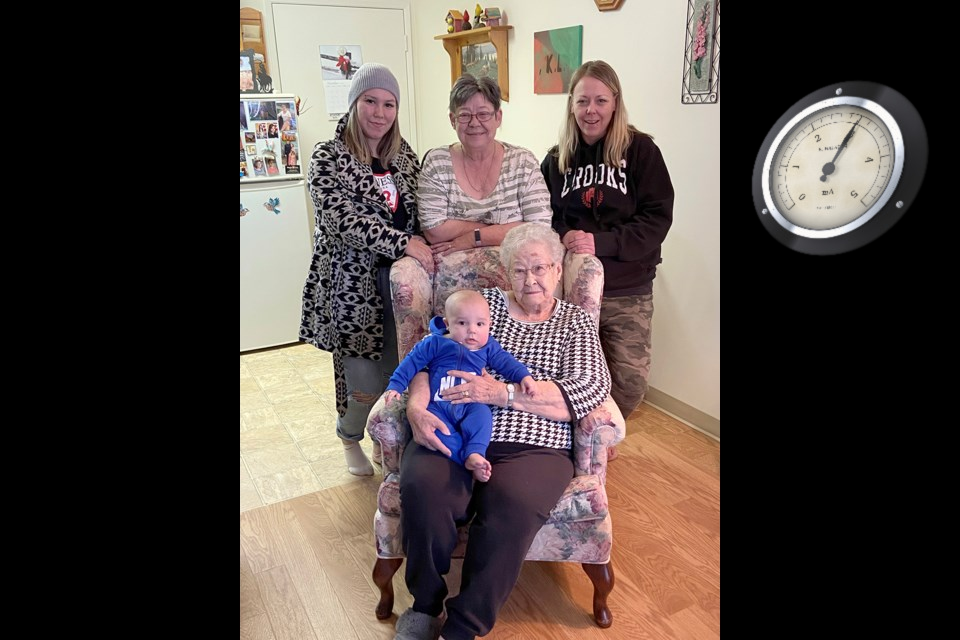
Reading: mA 3
